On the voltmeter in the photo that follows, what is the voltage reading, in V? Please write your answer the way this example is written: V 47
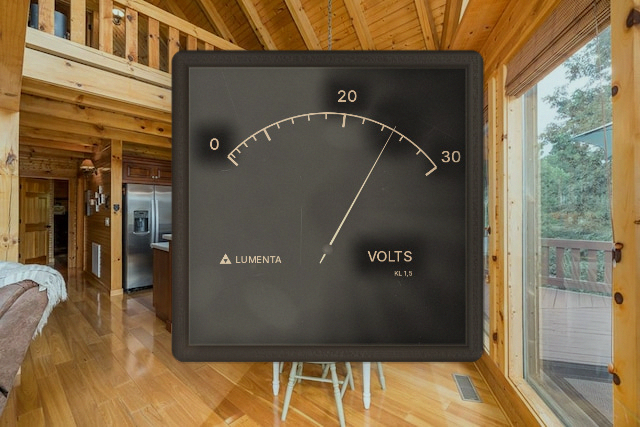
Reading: V 25
